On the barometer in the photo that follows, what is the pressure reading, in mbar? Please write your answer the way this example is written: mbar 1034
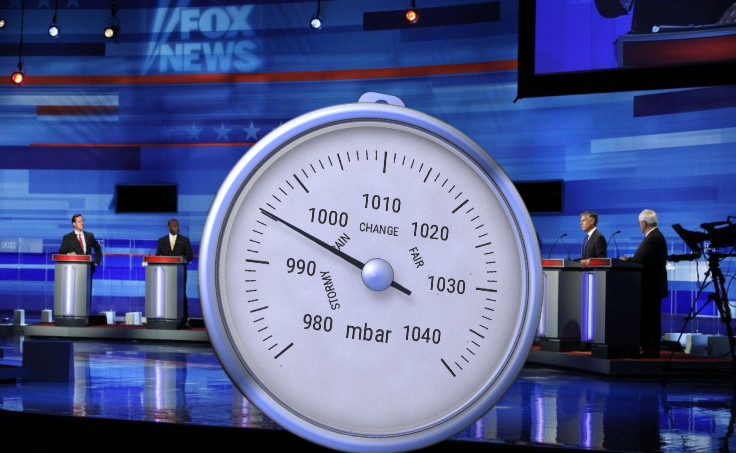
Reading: mbar 995
